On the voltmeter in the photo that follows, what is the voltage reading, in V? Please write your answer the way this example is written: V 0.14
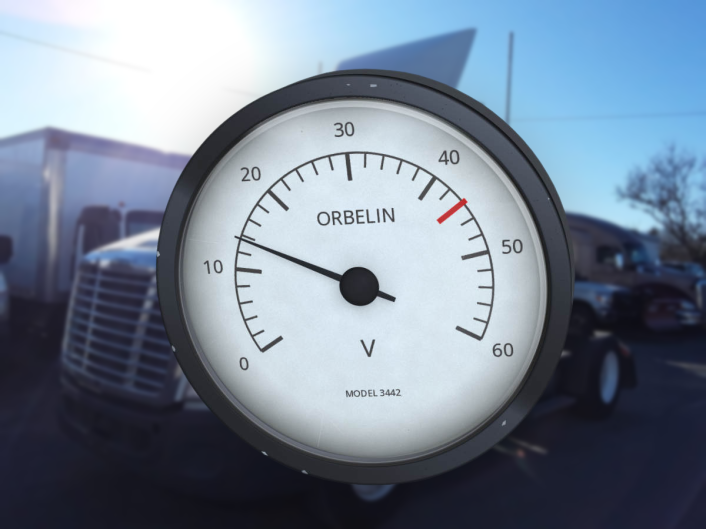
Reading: V 14
